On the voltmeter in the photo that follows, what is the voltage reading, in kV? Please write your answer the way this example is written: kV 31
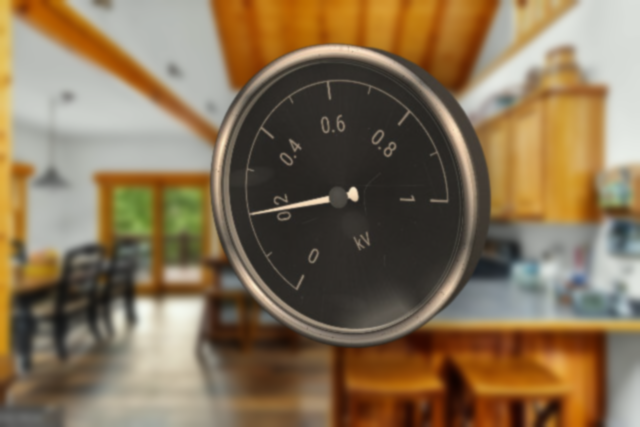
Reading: kV 0.2
